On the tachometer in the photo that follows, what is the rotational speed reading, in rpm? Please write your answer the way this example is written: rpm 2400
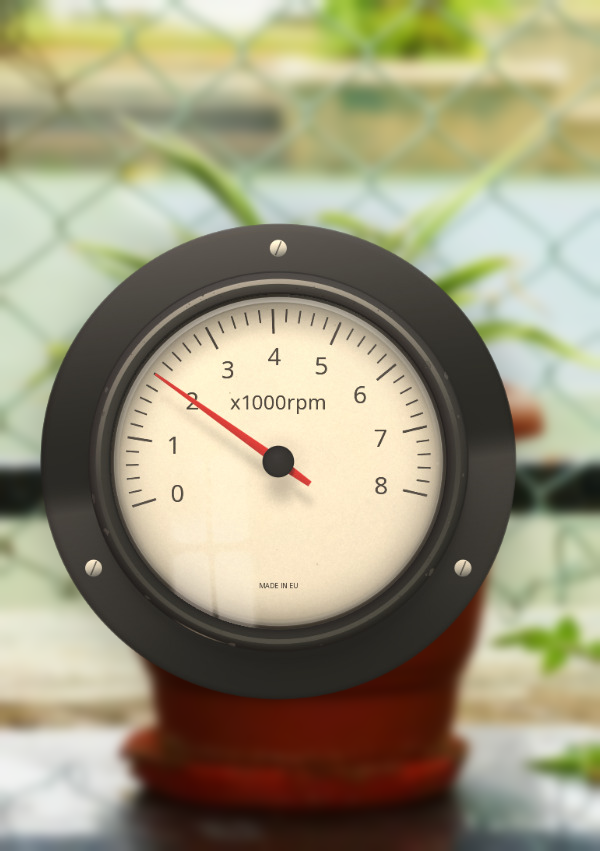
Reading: rpm 2000
